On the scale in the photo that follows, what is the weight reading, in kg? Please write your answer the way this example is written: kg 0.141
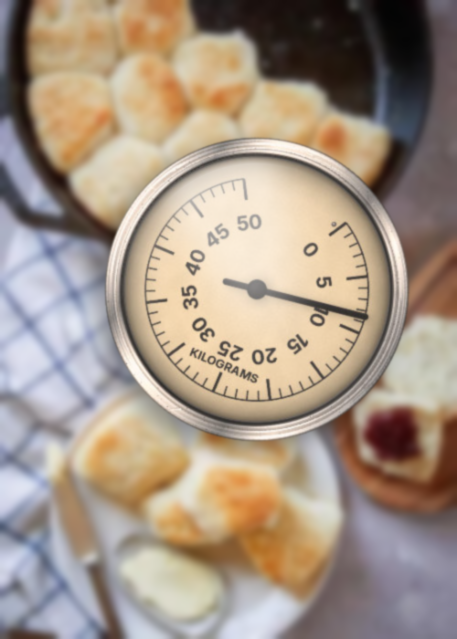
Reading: kg 8.5
